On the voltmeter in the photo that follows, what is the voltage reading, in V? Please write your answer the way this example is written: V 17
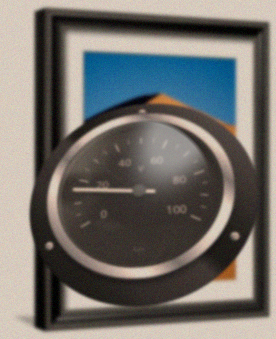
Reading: V 15
